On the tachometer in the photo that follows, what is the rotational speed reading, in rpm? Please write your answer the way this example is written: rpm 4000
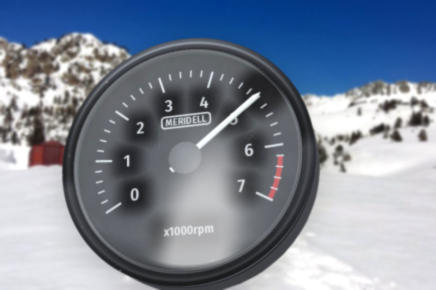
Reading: rpm 5000
